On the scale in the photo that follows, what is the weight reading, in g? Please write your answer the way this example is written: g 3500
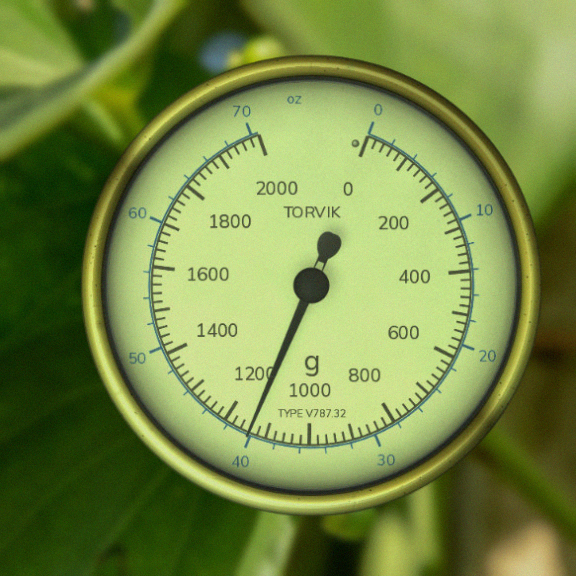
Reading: g 1140
